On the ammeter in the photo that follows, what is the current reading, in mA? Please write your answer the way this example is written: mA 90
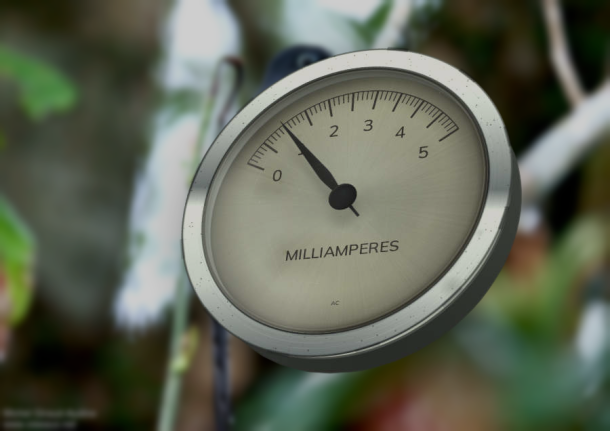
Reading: mA 1
